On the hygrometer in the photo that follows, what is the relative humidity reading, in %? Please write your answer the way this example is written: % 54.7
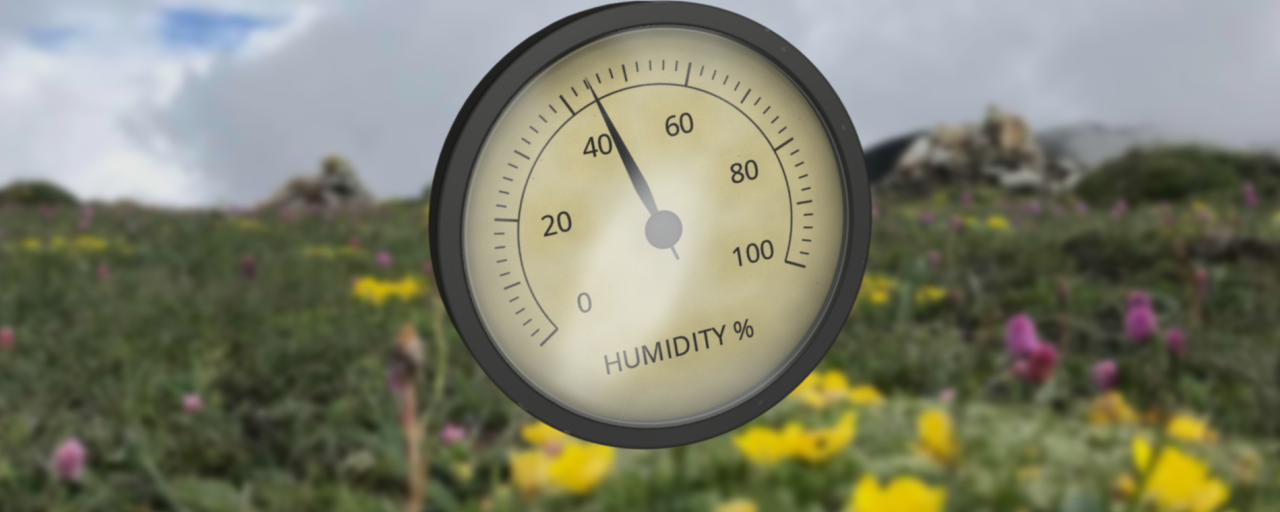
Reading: % 44
